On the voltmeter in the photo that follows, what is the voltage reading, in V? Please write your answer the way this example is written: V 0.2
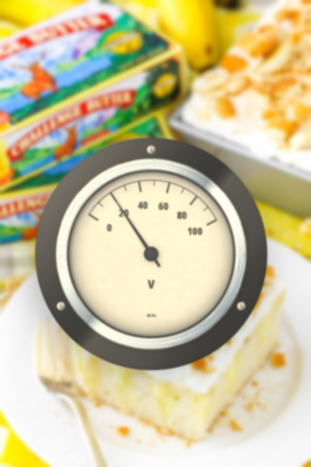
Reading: V 20
